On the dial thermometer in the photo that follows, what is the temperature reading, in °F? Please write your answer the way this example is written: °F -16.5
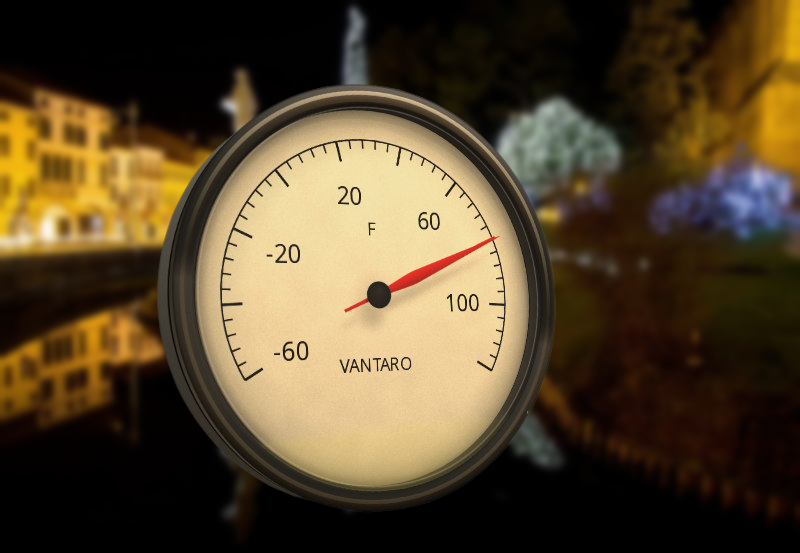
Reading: °F 80
